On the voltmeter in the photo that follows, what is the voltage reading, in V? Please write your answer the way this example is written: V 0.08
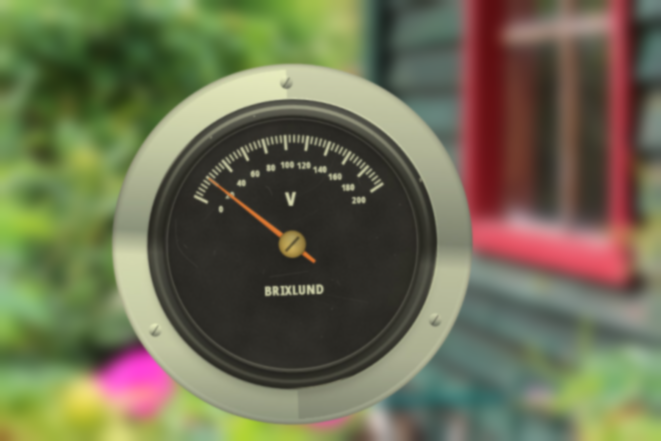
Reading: V 20
